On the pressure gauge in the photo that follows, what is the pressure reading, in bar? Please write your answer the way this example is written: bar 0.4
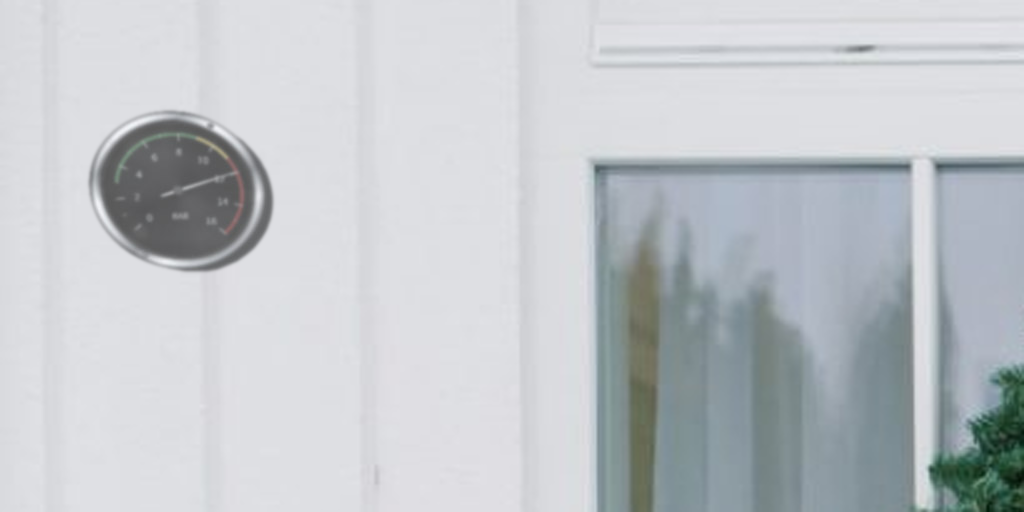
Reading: bar 12
